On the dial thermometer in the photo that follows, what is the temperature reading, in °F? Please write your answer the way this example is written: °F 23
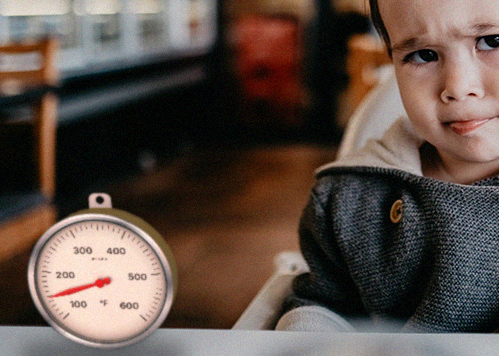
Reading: °F 150
